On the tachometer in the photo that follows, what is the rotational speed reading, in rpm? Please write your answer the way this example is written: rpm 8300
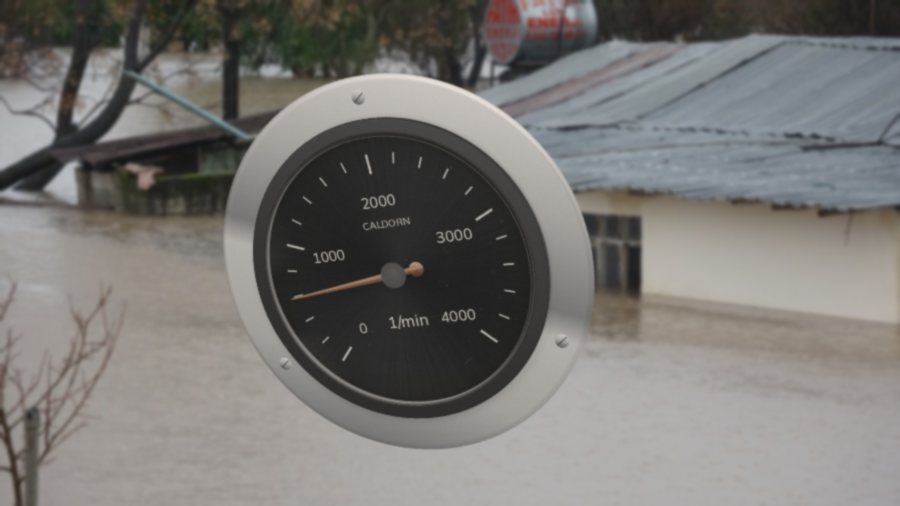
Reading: rpm 600
